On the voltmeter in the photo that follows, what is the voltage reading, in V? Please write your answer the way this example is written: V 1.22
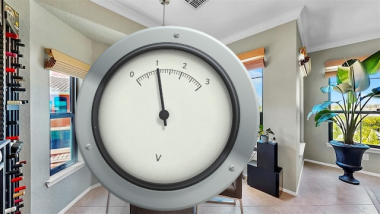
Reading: V 1
